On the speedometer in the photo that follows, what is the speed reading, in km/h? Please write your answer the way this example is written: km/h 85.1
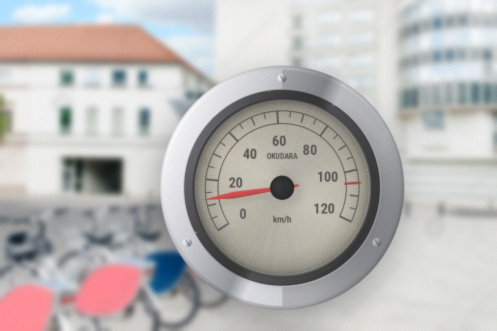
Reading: km/h 12.5
